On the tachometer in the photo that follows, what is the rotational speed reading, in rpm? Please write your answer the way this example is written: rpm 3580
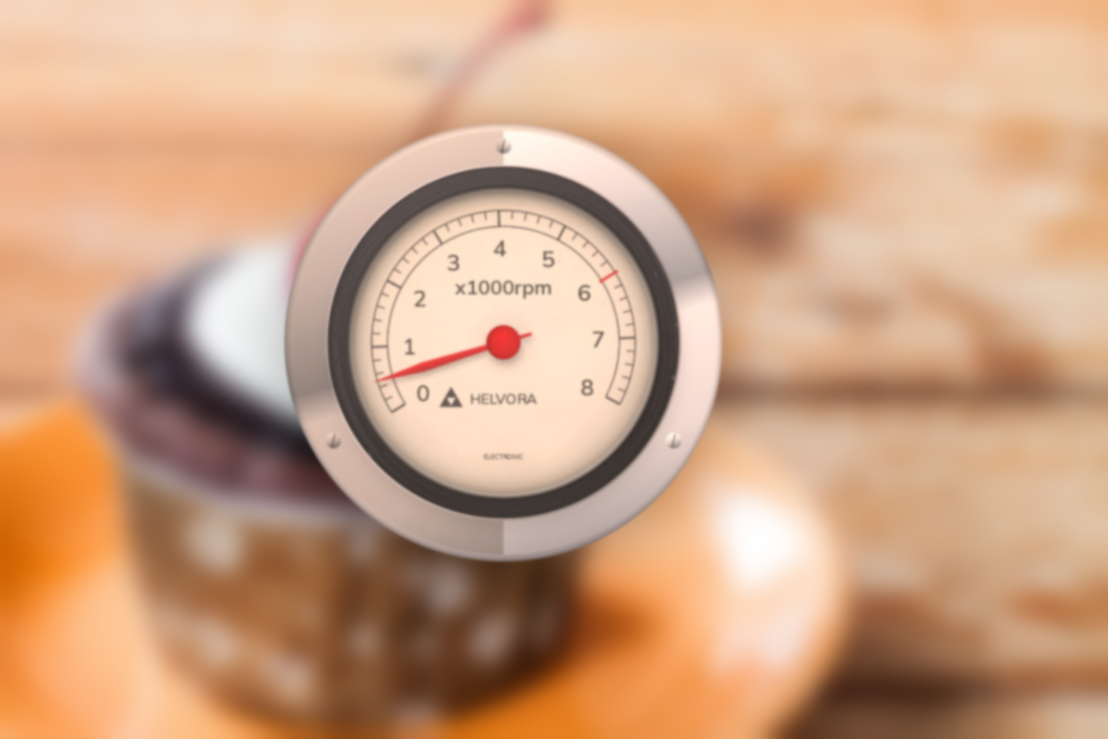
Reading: rpm 500
